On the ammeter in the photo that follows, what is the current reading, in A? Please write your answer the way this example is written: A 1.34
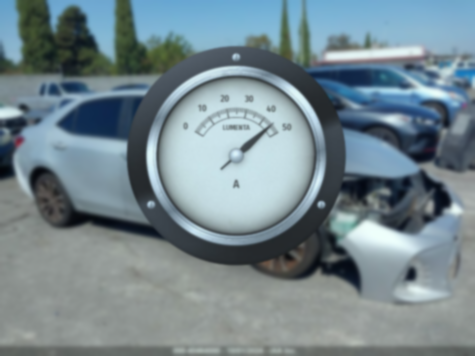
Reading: A 45
